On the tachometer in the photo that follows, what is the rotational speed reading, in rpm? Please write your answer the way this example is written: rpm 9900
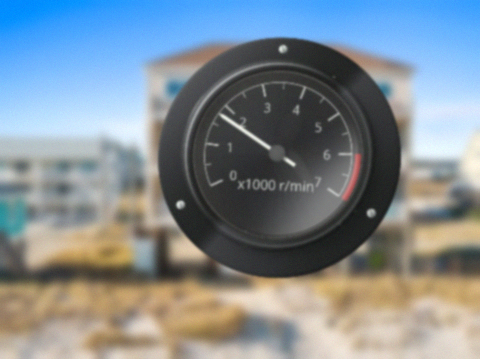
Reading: rpm 1750
